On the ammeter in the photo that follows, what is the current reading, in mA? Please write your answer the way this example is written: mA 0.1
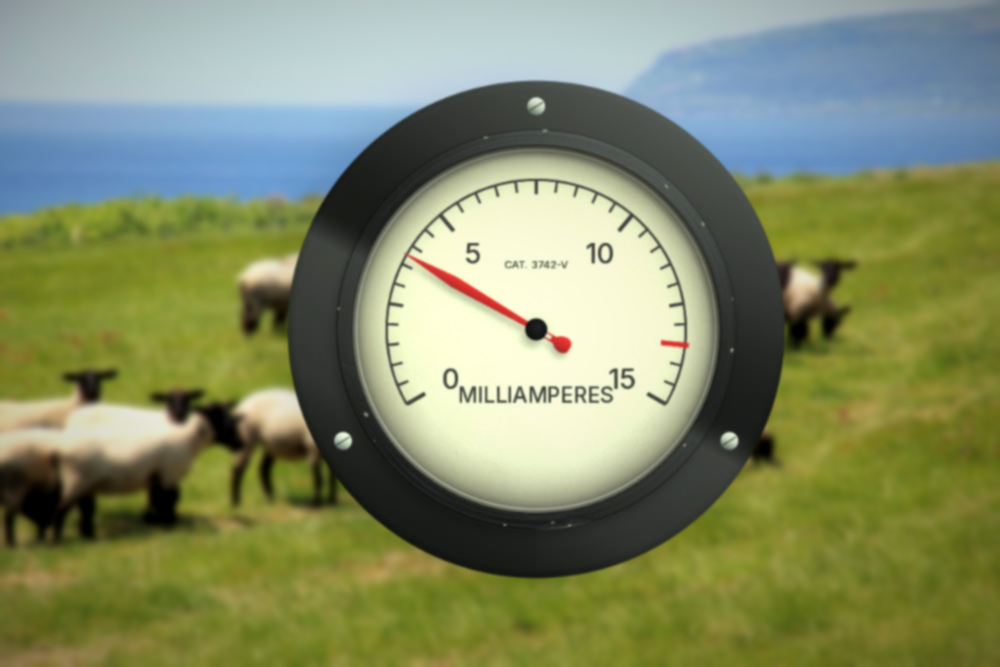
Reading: mA 3.75
